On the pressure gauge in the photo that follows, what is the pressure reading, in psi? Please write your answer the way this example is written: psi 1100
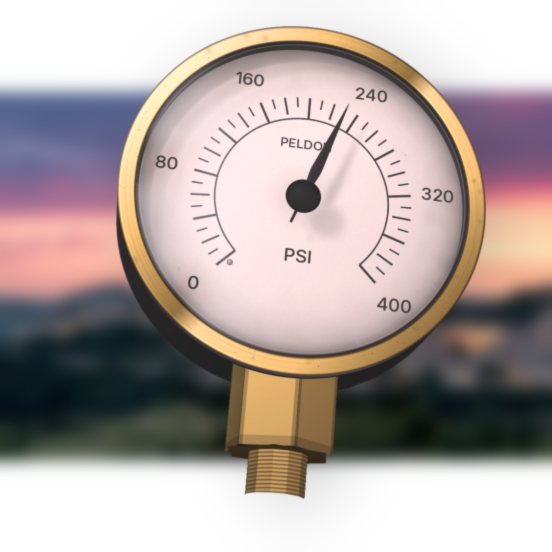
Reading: psi 230
